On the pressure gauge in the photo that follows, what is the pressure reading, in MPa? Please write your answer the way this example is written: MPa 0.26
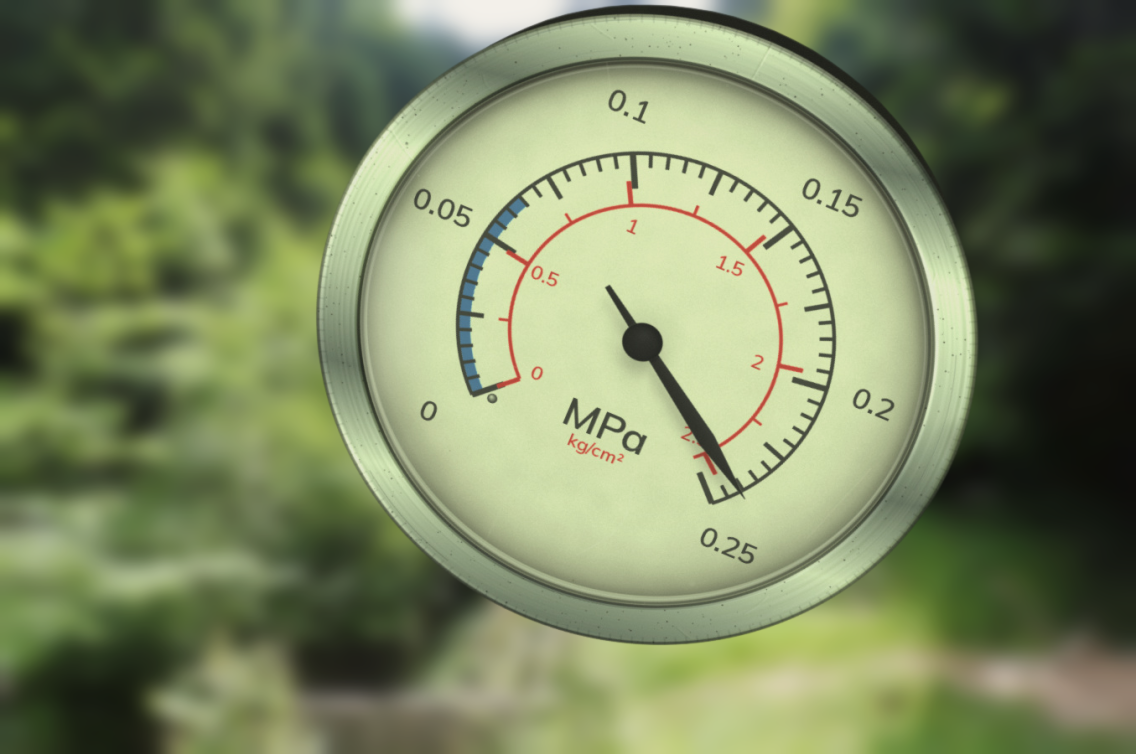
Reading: MPa 0.24
